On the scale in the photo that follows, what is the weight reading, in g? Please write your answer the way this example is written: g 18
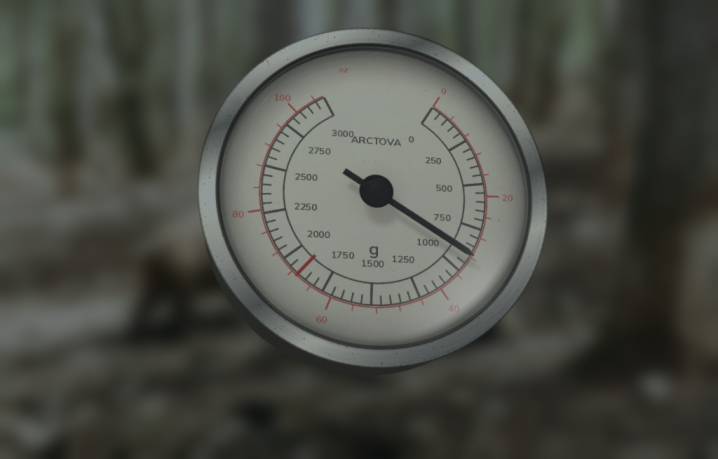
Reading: g 900
